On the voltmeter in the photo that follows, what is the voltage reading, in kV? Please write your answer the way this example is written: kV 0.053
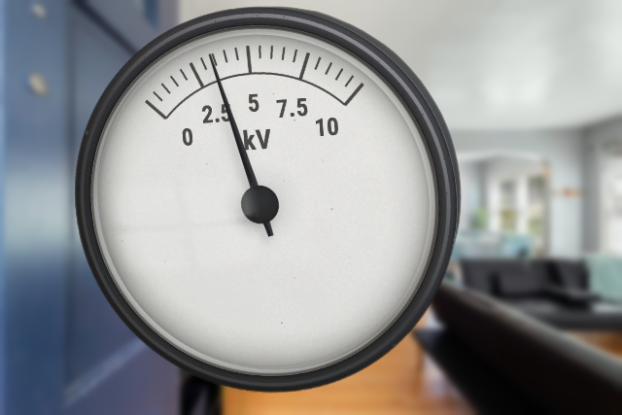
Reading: kV 3.5
